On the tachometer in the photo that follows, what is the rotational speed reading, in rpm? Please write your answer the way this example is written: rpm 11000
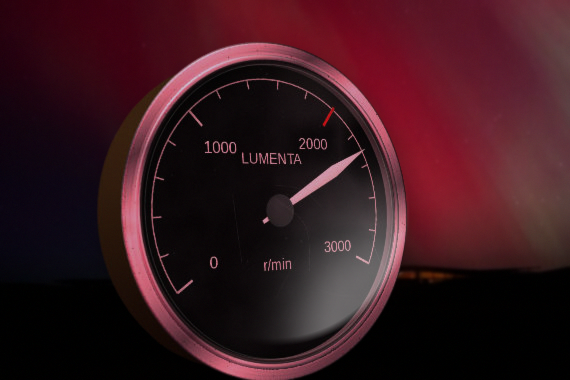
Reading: rpm 2300
